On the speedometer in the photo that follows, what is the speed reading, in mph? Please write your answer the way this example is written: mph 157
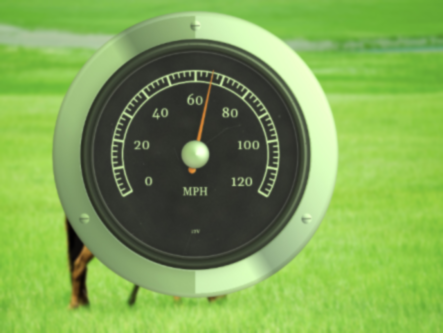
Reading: mph 66
